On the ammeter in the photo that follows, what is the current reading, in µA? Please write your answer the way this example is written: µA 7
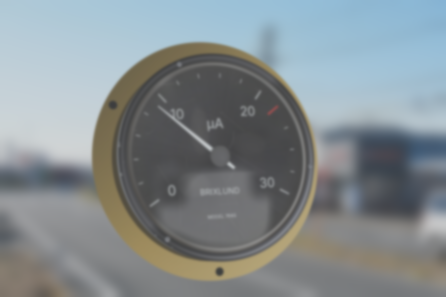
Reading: µA 9
